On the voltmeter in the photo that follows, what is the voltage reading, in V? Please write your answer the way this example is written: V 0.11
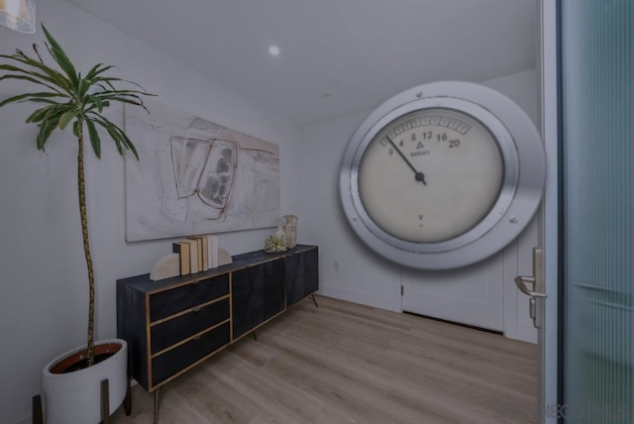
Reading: V 2
